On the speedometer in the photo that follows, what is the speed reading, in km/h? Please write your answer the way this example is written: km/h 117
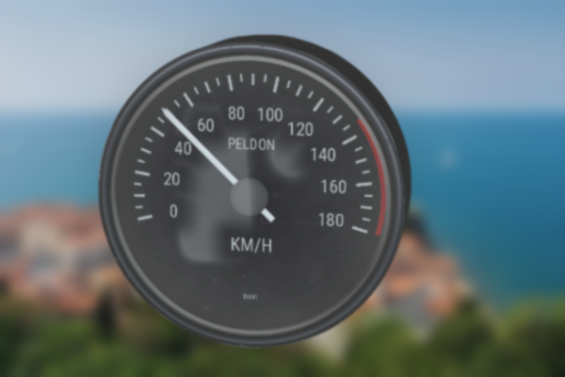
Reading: km/h 50
